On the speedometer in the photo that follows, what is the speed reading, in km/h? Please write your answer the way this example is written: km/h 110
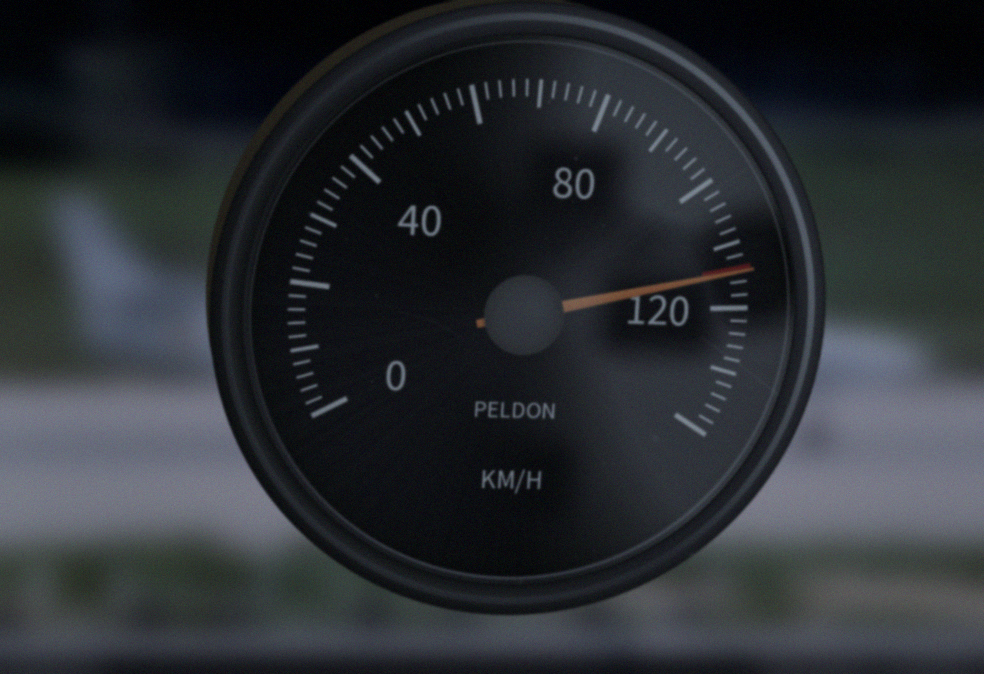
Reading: km/h 114
